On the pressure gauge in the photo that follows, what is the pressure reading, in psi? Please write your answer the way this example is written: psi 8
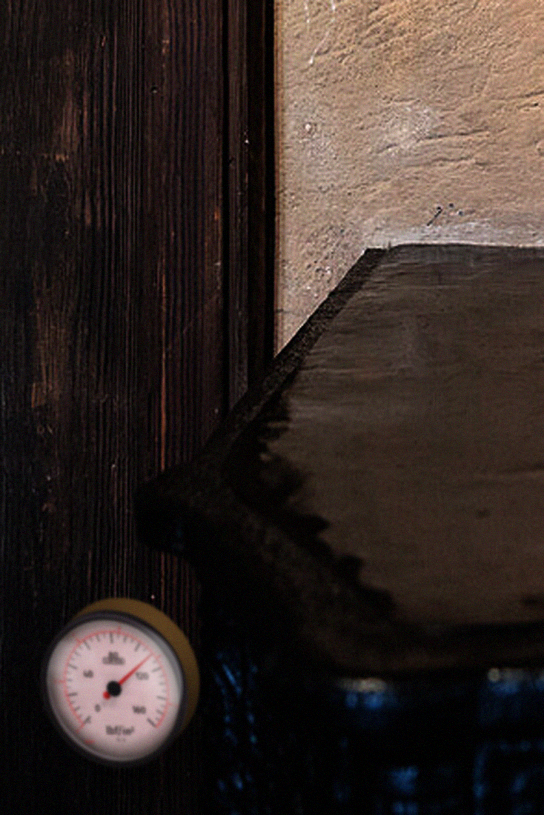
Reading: psi 110
